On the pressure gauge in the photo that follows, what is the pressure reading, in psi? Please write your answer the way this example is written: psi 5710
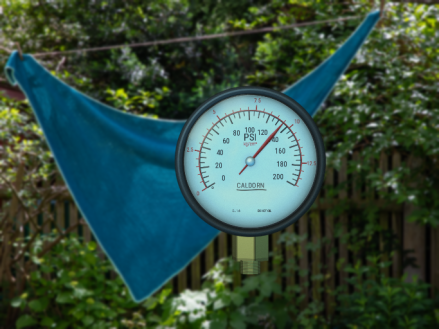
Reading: psi 135
